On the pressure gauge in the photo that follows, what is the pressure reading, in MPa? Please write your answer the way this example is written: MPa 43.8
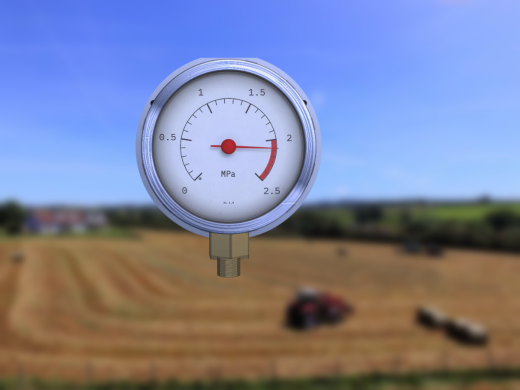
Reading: MPa 2.1
